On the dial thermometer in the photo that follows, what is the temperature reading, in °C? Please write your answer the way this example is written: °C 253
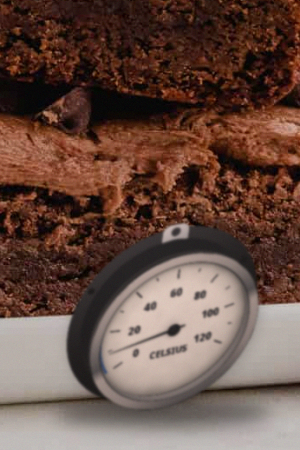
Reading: °C 10
